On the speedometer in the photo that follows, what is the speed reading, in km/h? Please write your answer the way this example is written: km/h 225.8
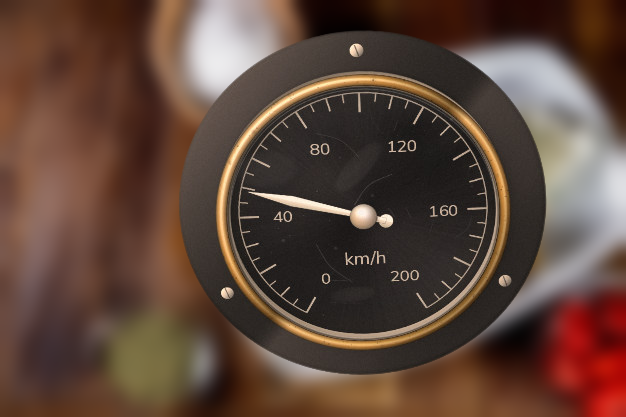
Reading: km/h 50
